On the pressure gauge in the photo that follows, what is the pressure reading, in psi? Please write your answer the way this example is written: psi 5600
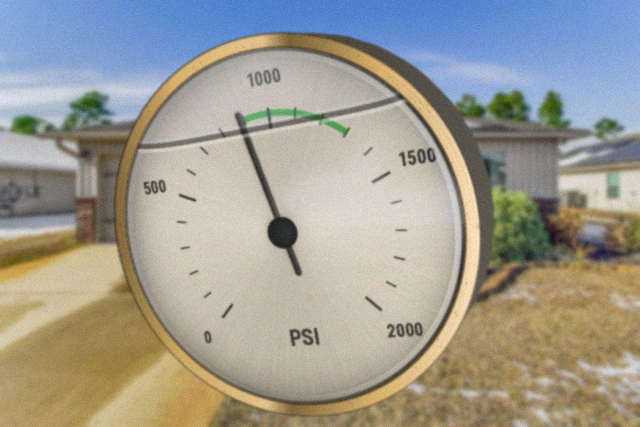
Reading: psi 900
